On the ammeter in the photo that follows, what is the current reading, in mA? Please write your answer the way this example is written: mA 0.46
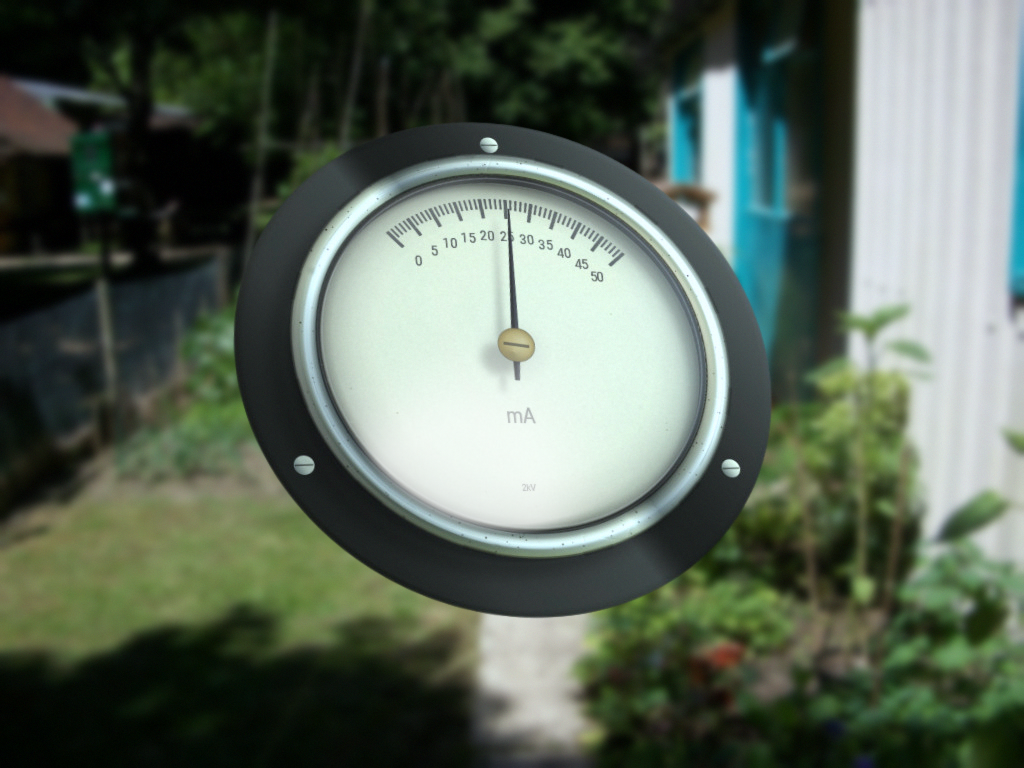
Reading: mA 25
